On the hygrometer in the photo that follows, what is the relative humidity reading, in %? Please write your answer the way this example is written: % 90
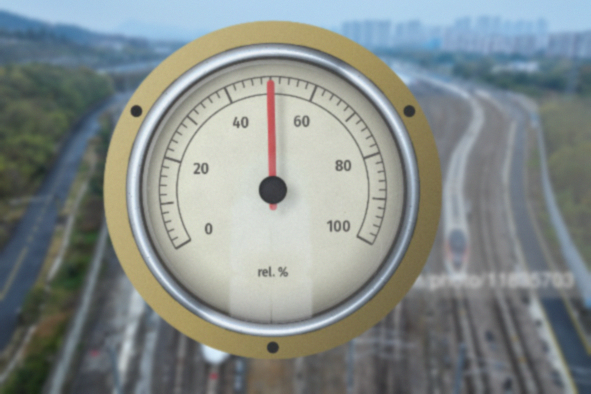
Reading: % 50
